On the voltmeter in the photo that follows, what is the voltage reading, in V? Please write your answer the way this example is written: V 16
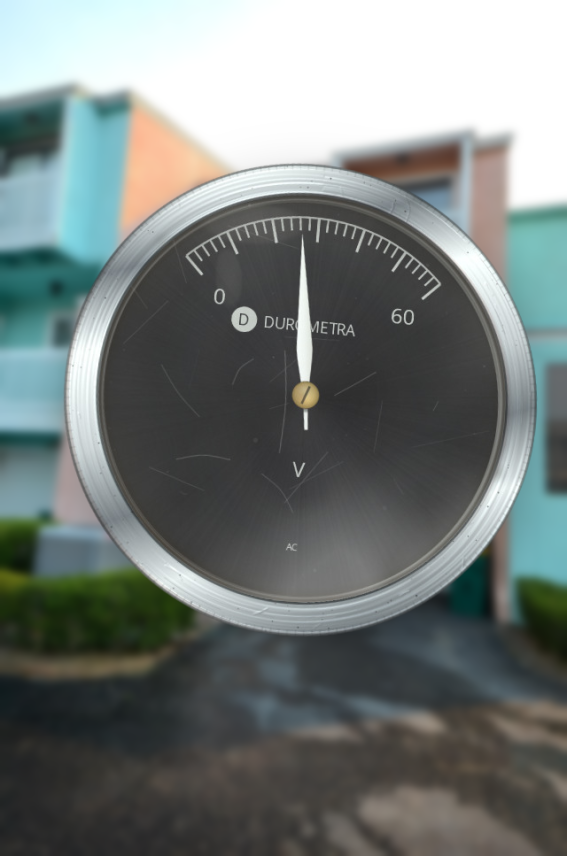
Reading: V 26
